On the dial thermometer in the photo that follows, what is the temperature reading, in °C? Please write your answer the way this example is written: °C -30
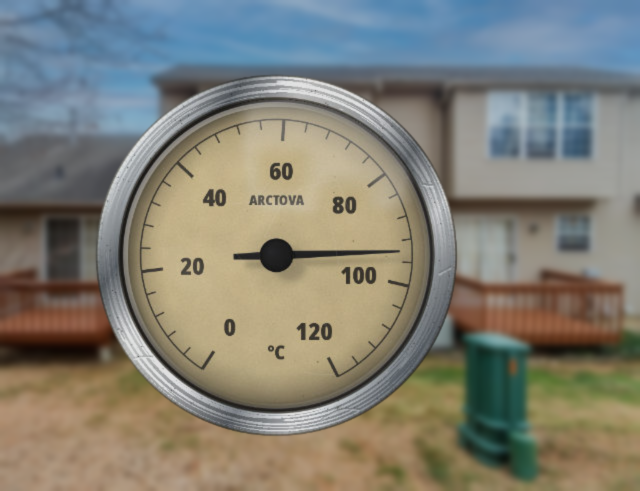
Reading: °C 94
